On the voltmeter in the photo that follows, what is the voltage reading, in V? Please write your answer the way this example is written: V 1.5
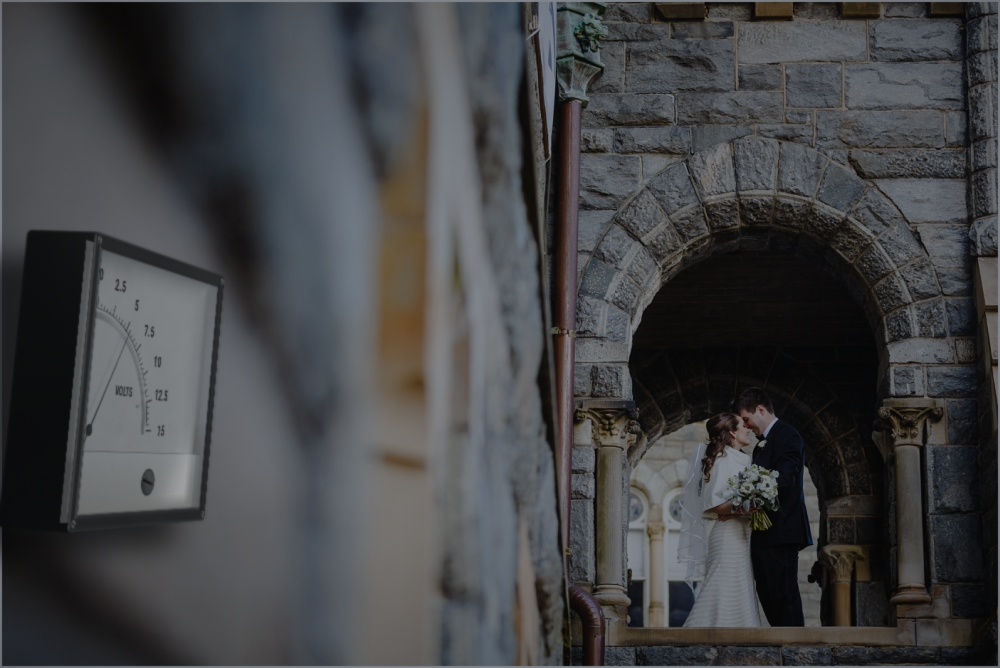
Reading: V 5
